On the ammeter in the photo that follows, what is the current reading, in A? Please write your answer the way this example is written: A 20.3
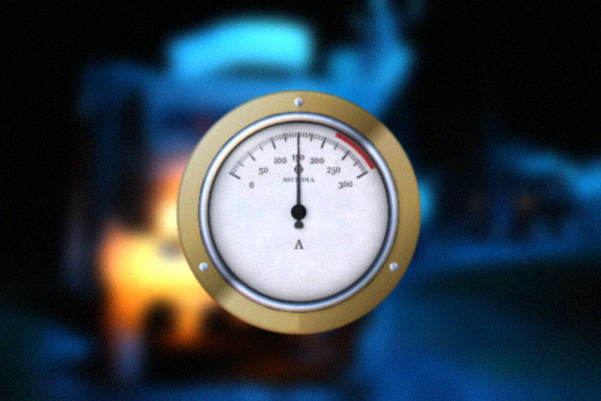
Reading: A 150
